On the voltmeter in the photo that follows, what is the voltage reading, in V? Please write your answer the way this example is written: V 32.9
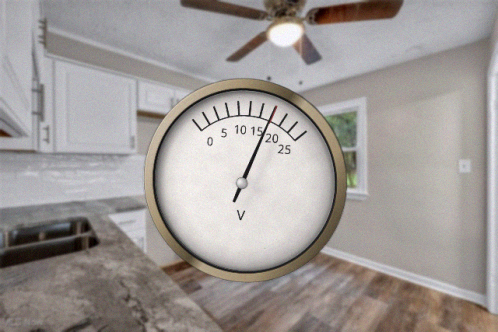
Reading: V 17.5
